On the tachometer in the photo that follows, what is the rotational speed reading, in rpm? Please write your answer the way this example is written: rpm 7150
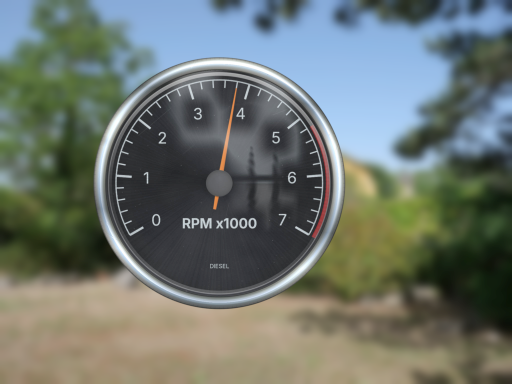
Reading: rpm 3800
